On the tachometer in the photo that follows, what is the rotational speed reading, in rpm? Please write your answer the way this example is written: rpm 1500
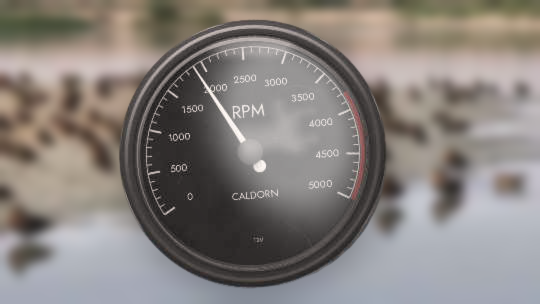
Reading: rpm 1900
